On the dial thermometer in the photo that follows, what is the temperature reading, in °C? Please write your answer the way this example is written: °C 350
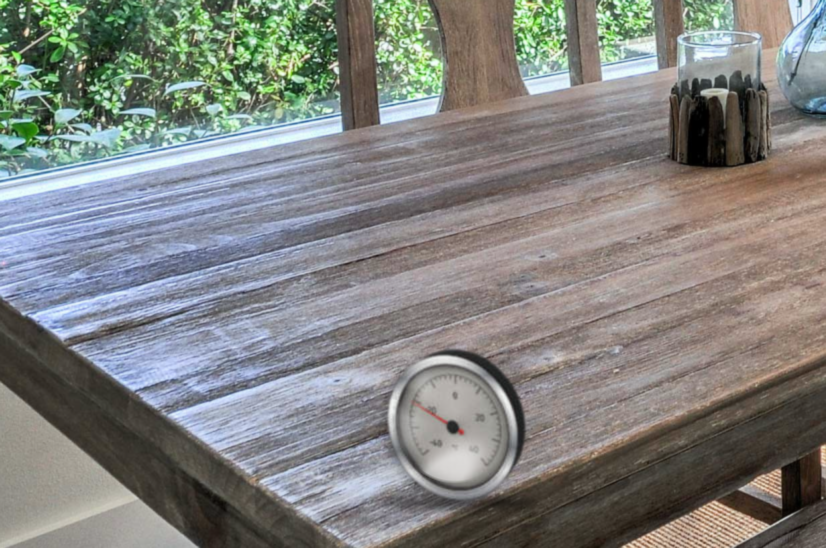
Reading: °C -20
